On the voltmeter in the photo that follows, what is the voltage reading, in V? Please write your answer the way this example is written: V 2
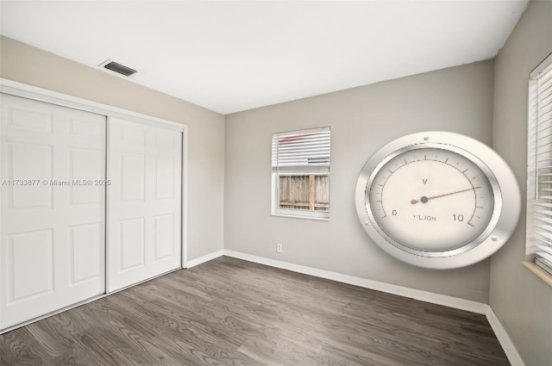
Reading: V 8
